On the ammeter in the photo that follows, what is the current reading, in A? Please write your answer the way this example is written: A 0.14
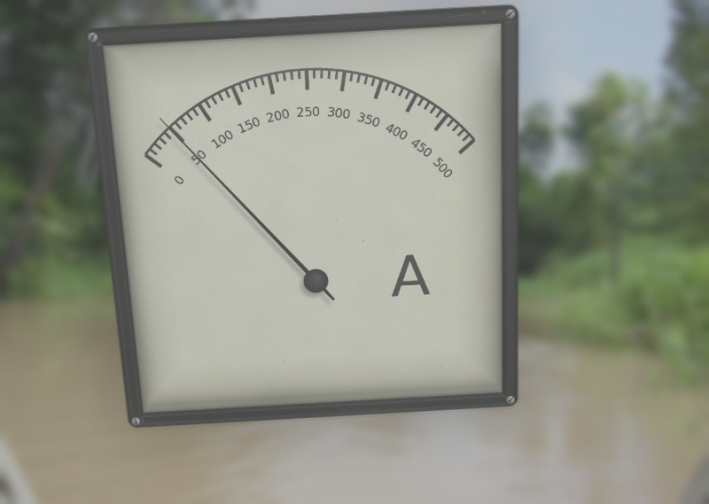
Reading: A 50
